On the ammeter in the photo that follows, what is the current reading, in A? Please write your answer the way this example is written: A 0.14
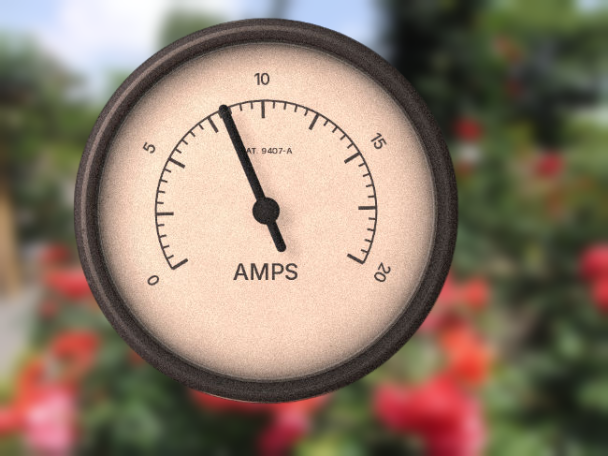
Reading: A 8.25
